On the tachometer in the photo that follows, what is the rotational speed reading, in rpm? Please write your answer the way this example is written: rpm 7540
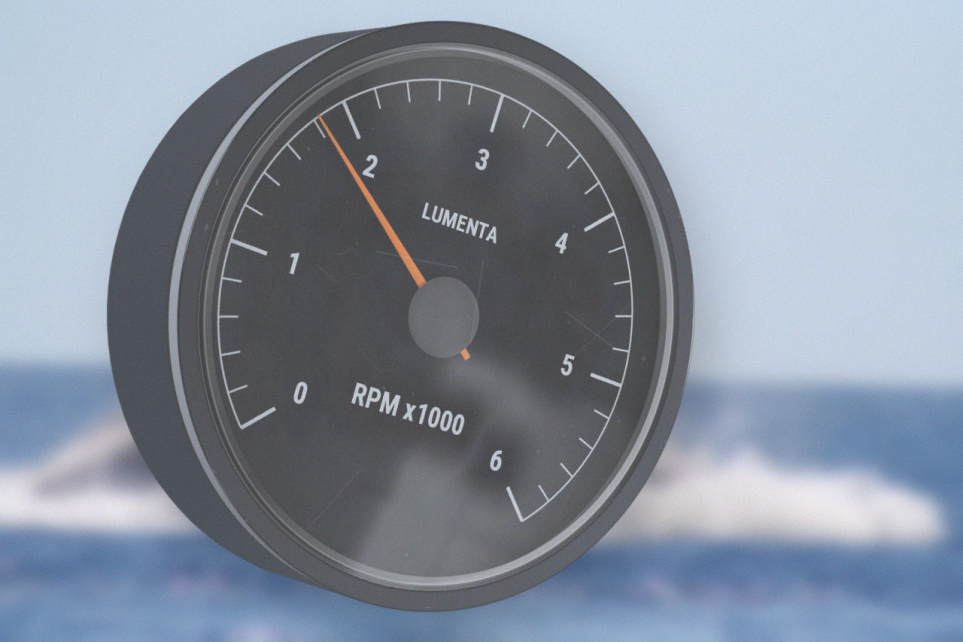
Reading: rpm 1800
